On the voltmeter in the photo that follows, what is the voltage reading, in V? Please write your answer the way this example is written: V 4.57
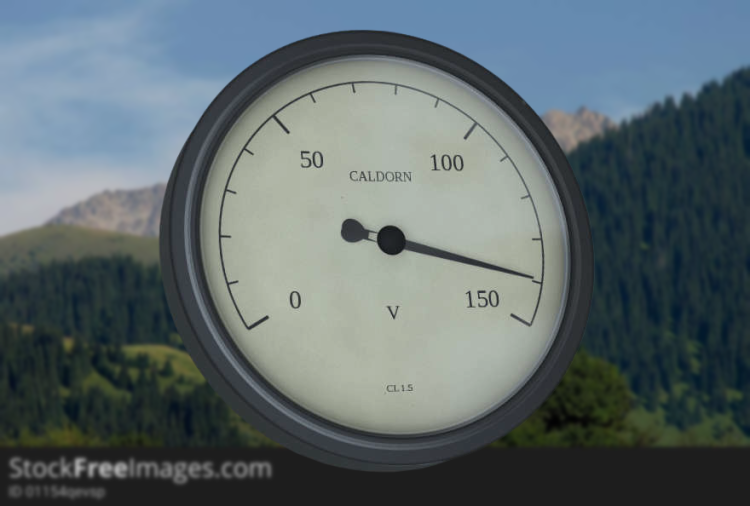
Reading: V 140
